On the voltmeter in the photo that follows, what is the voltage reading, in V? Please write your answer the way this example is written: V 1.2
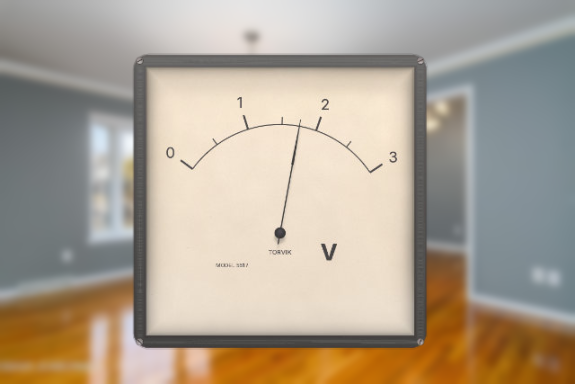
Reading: V 1.75
